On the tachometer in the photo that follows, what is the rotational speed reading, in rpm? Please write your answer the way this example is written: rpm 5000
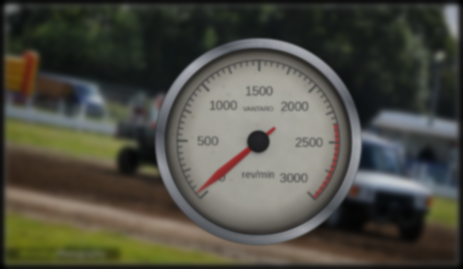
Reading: rpm 50
